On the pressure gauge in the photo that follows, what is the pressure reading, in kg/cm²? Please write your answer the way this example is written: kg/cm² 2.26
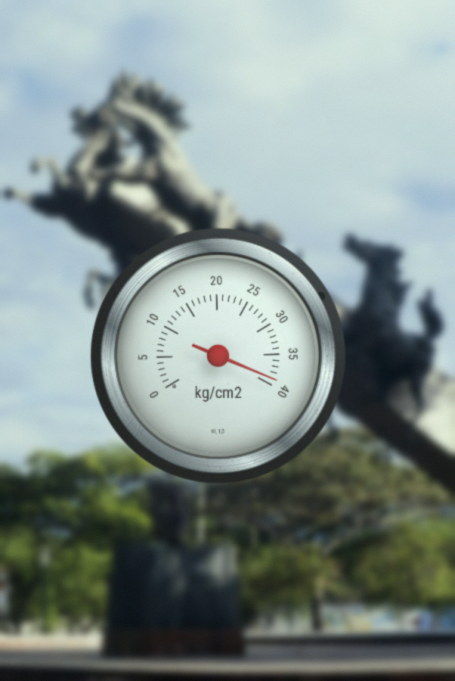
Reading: kg/cm² 39
